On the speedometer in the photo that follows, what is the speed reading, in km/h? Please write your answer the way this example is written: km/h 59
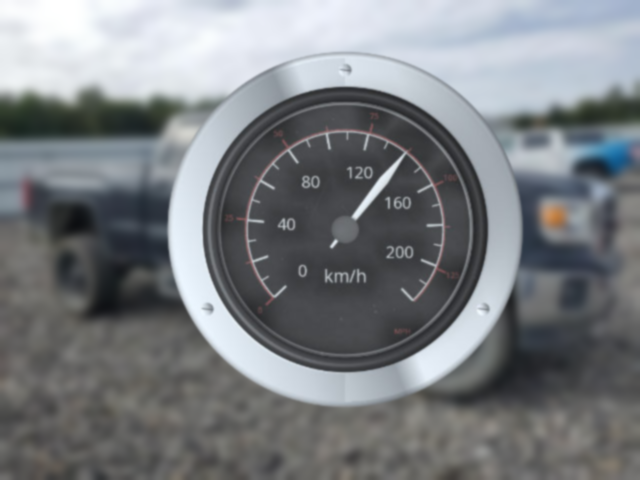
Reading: km/h 140
